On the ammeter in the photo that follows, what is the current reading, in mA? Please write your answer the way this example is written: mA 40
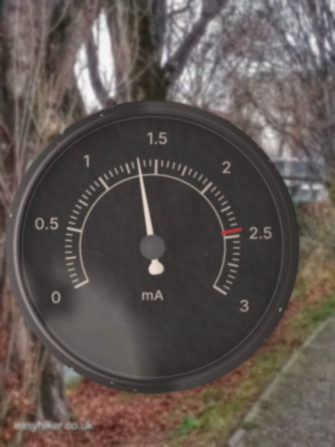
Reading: mA 1.35
